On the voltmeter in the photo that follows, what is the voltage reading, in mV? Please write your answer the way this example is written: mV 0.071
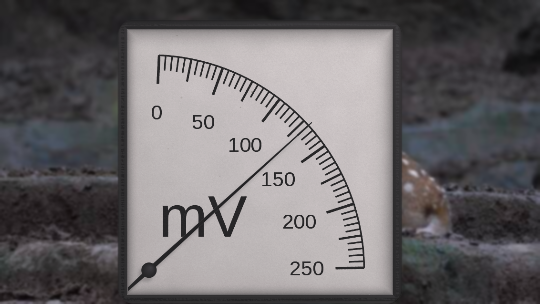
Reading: mV 130
